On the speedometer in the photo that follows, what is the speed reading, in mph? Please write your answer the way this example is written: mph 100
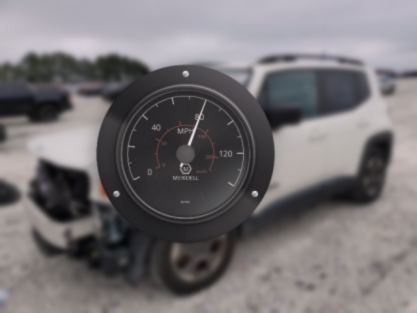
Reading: mph 80
